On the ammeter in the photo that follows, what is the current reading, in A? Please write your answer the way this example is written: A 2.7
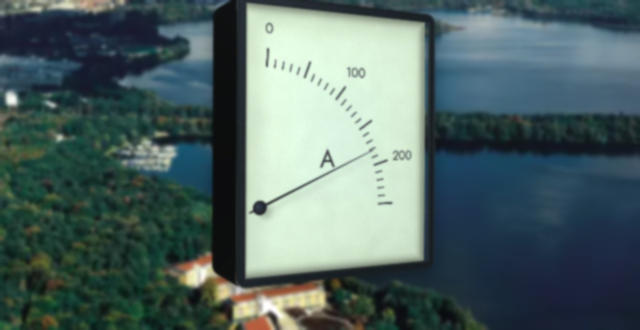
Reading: A 180
